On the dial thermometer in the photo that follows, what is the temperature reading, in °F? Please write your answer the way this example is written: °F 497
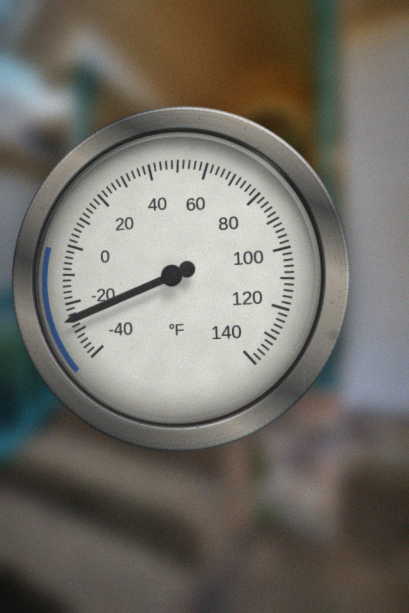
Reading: °F -26
